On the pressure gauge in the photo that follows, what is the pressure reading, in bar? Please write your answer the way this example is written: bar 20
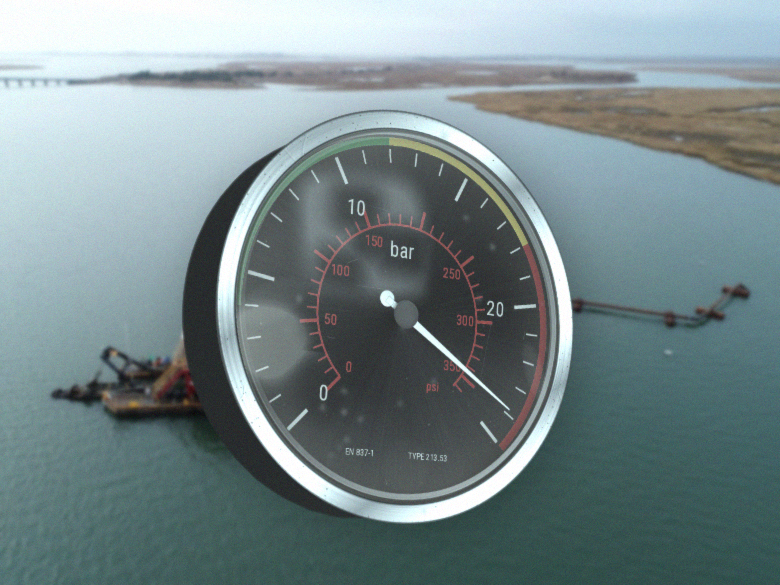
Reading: bar 24
